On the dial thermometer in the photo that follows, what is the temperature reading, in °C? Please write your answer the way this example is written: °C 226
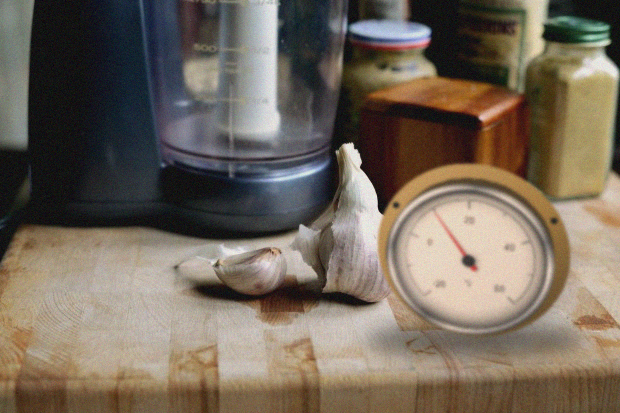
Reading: °C 10
